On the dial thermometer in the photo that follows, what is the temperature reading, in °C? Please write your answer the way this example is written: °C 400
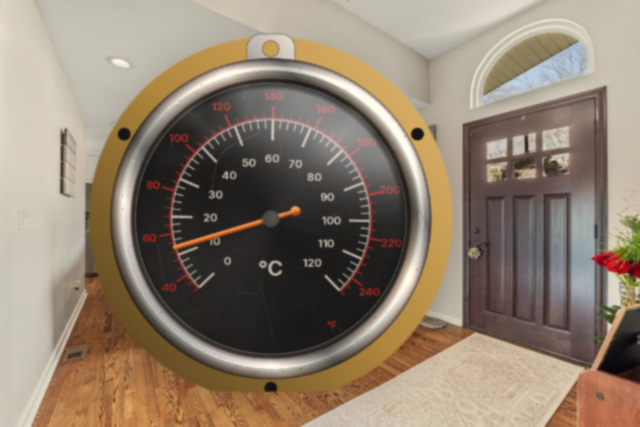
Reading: °C 12
